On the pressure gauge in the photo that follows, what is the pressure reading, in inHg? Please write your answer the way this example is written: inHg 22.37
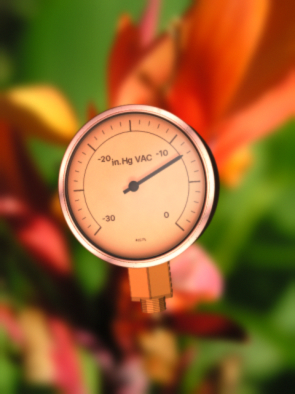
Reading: inHg -8
